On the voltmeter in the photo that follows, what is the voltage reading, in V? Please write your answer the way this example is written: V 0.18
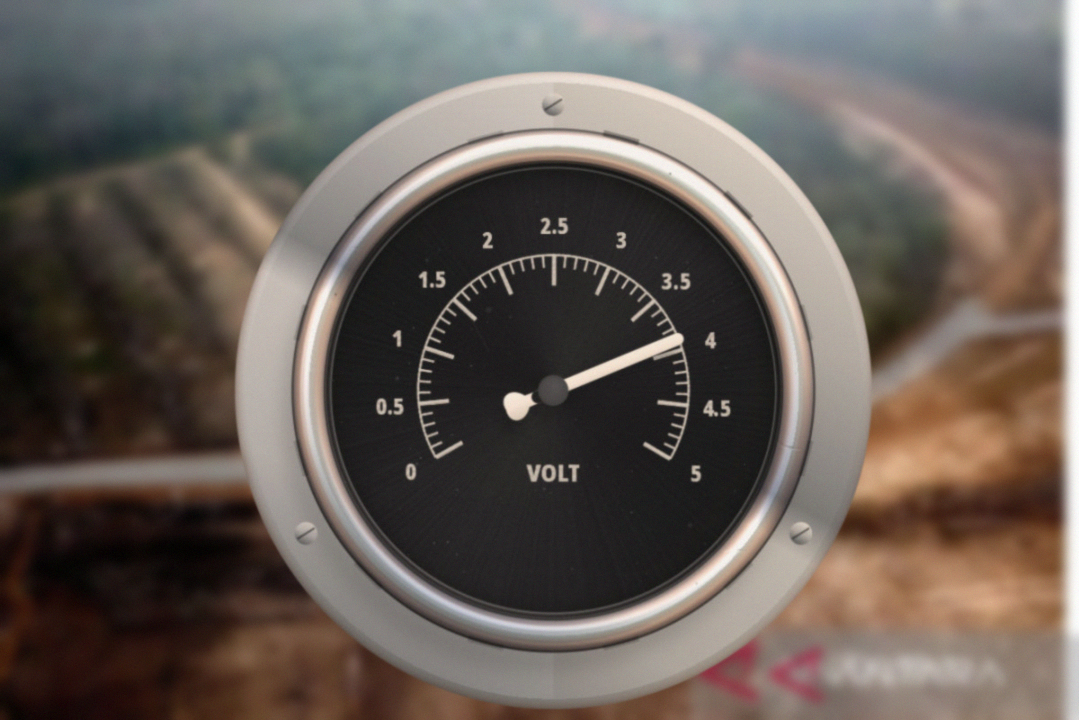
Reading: V 3.9
